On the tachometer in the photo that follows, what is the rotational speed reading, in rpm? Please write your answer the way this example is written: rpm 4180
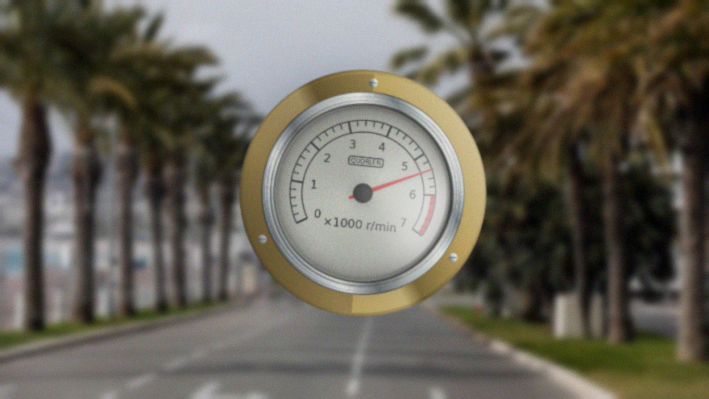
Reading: rpm 5400
